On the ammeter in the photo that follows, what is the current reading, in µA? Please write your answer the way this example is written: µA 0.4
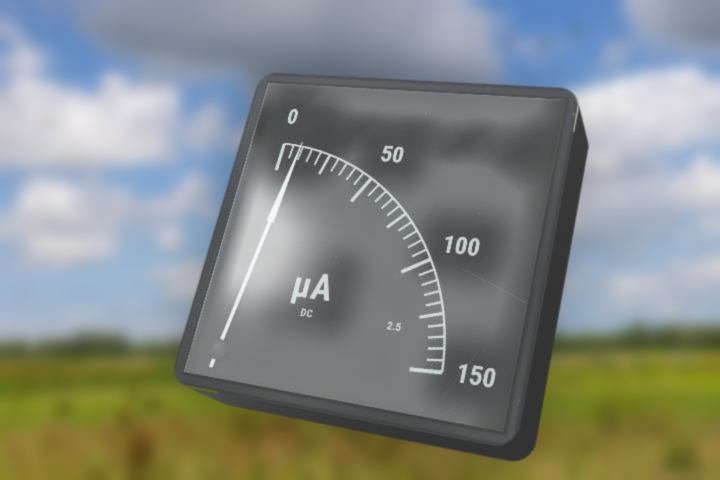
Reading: µA 10
